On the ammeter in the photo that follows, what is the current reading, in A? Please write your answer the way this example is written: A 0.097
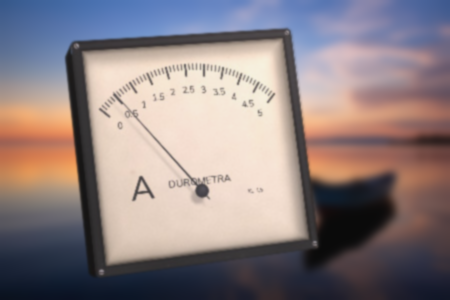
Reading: A 0.5
